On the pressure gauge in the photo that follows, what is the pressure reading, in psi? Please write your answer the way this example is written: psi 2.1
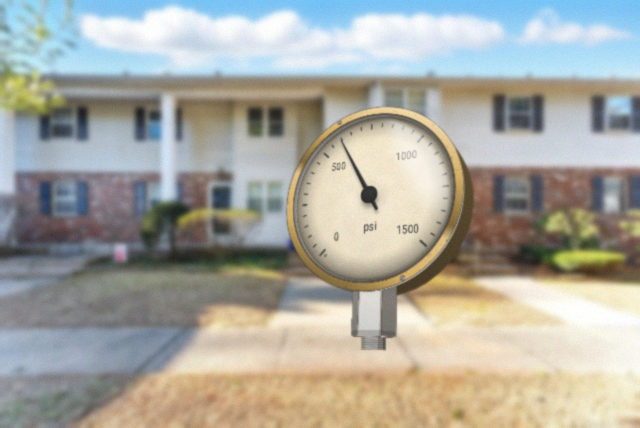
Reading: psi 600
